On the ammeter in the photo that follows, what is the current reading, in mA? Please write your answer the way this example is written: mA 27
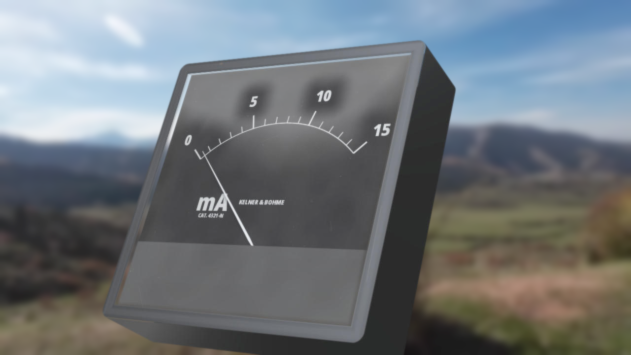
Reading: mA 0.5
